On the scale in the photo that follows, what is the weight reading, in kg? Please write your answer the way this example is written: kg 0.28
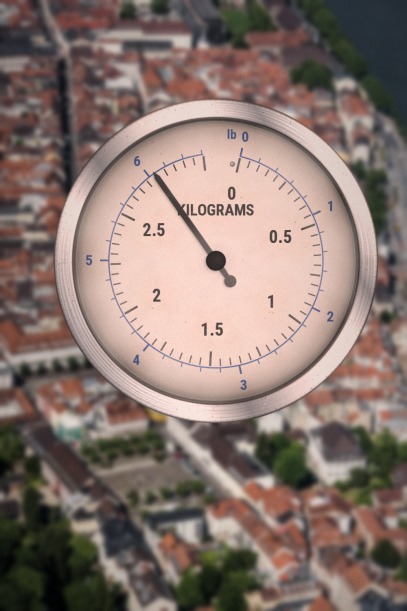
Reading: kg 2.75
